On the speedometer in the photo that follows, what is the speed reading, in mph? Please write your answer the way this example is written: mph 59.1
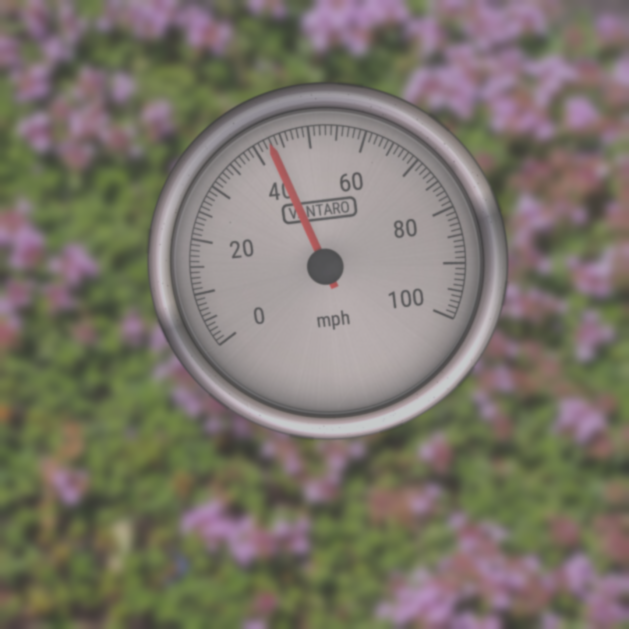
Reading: mph 43
